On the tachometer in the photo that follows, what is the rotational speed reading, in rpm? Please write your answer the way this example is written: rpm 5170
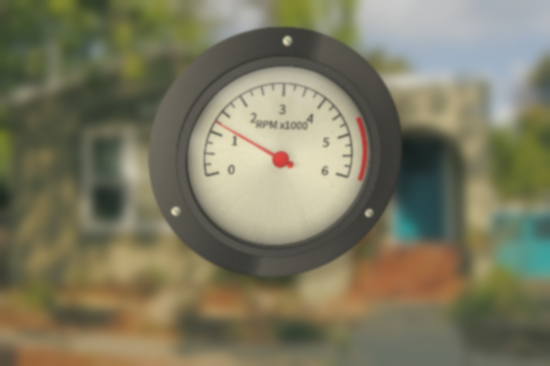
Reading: rpm 1250
